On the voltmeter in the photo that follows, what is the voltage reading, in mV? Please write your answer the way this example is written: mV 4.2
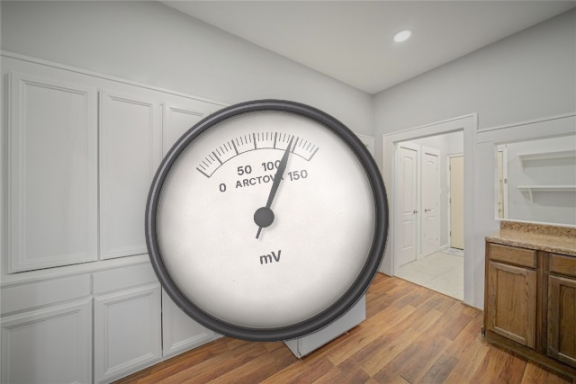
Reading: mV 120
